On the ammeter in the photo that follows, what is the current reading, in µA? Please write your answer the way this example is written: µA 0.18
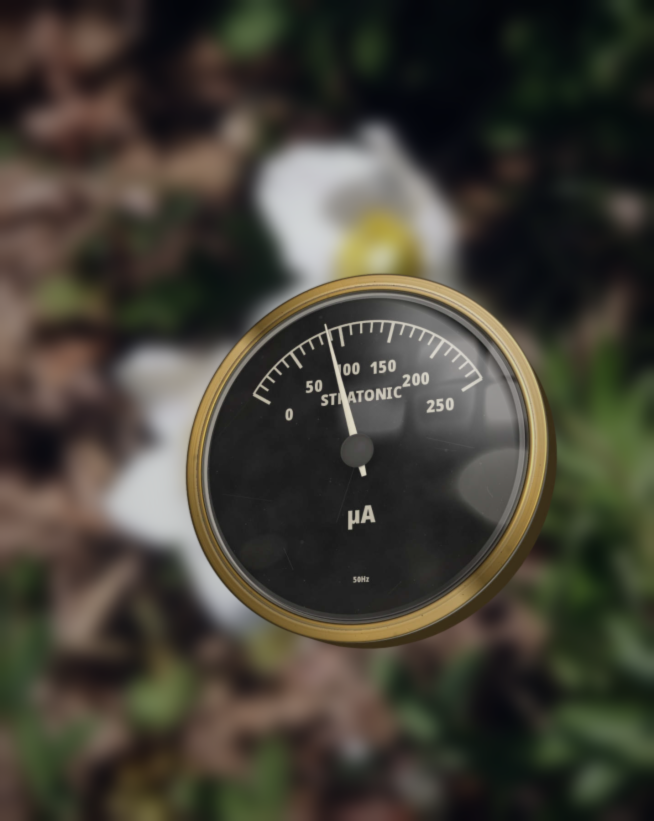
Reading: µA 90
